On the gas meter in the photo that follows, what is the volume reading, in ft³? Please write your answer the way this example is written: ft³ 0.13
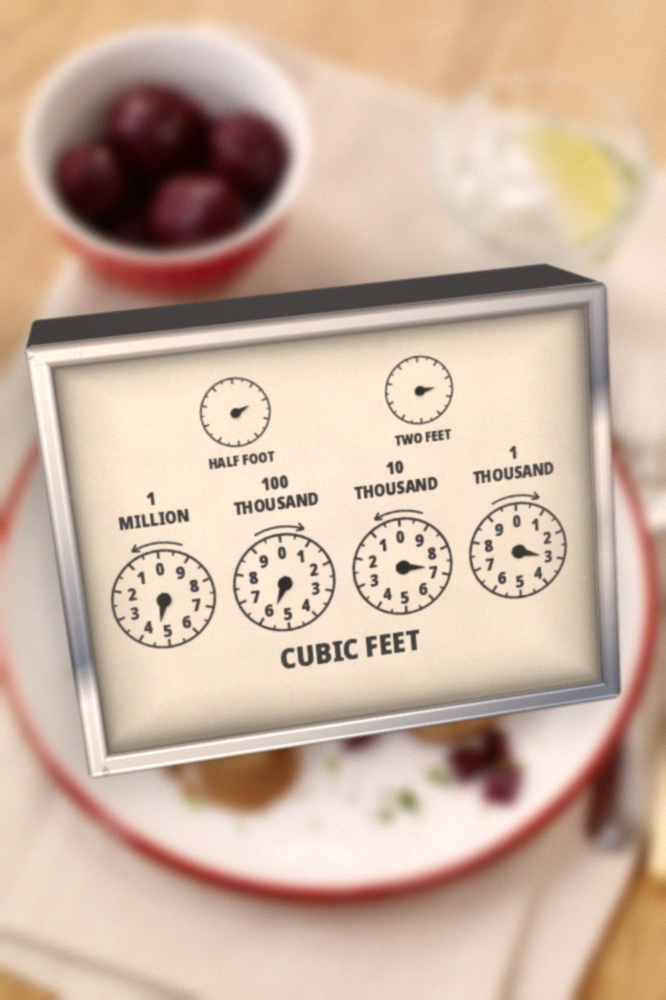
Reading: ft³ 457300
